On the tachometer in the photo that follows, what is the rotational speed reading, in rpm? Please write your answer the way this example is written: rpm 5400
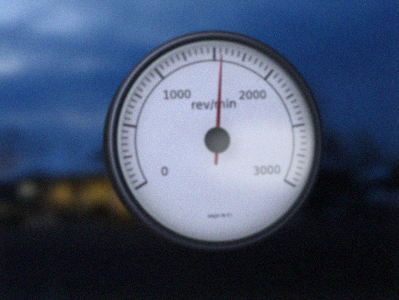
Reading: rpm 1550
